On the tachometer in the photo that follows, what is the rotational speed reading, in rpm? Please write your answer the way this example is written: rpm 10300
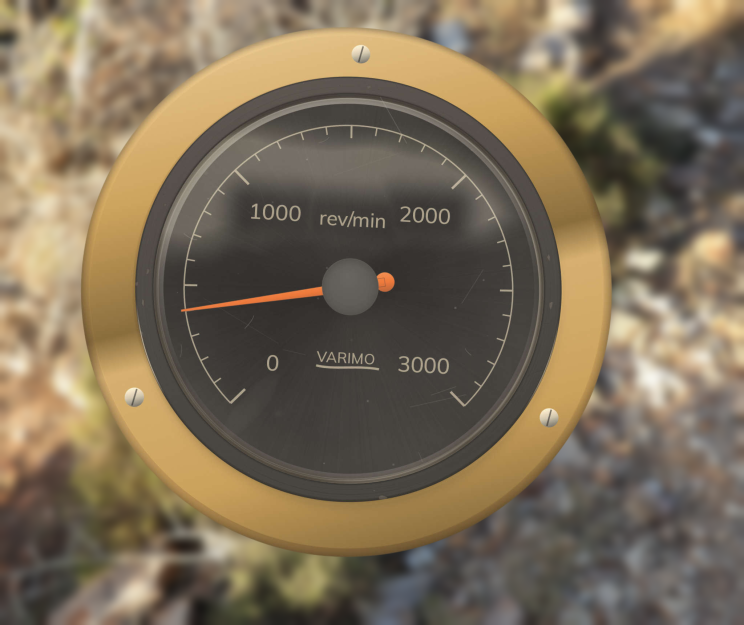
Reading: rpm 400
